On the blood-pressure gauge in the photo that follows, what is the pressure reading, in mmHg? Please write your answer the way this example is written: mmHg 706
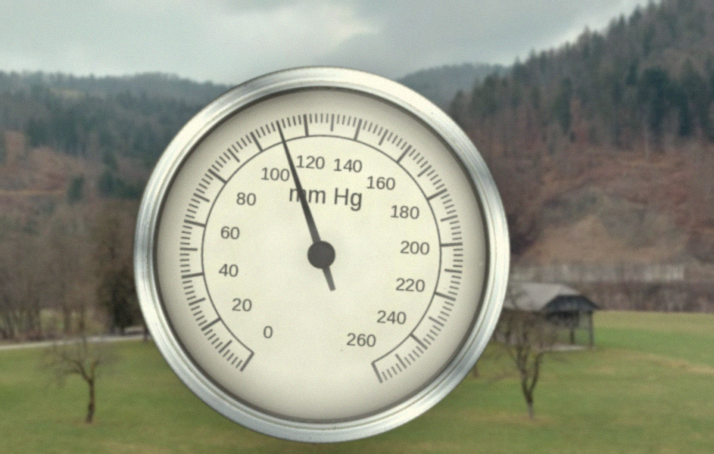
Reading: mmHg 110
